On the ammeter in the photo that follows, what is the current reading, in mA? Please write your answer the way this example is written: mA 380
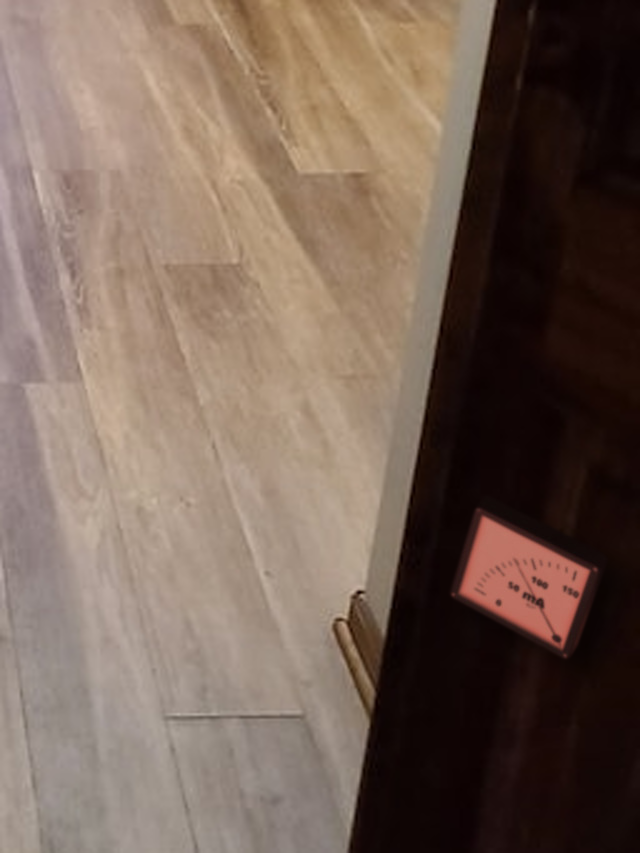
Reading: mA 80
